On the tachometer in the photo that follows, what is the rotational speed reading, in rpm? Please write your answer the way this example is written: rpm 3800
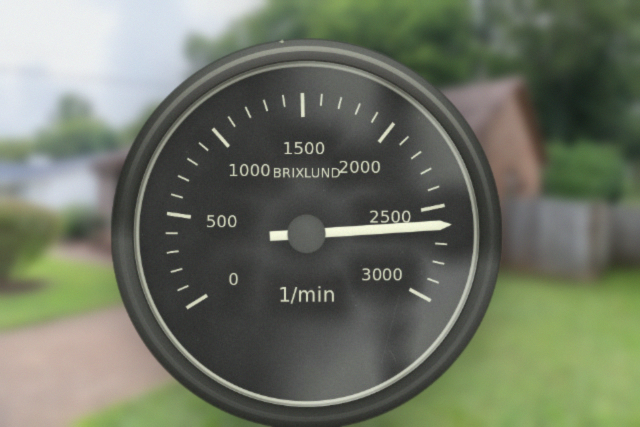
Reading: rpm 2600
